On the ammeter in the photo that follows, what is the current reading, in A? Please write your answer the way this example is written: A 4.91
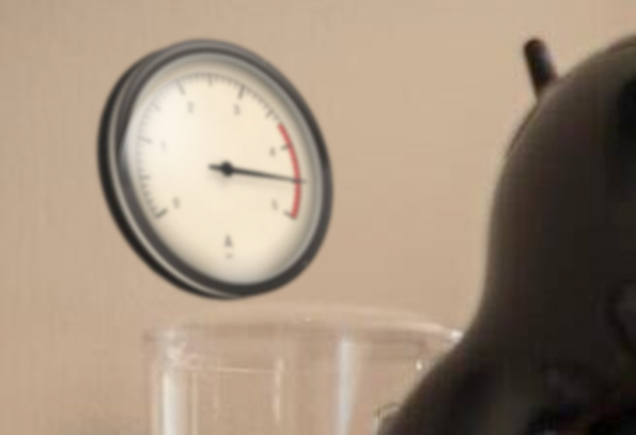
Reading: A 4.5
